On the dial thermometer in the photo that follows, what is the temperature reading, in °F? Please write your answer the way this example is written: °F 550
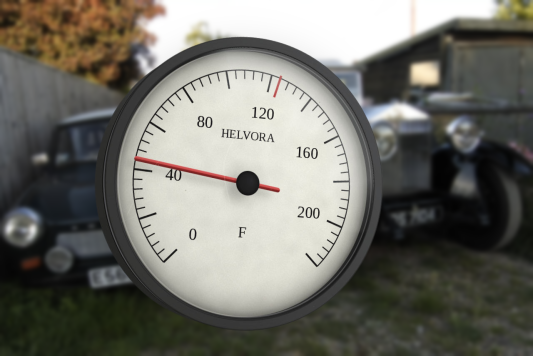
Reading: °F 44
